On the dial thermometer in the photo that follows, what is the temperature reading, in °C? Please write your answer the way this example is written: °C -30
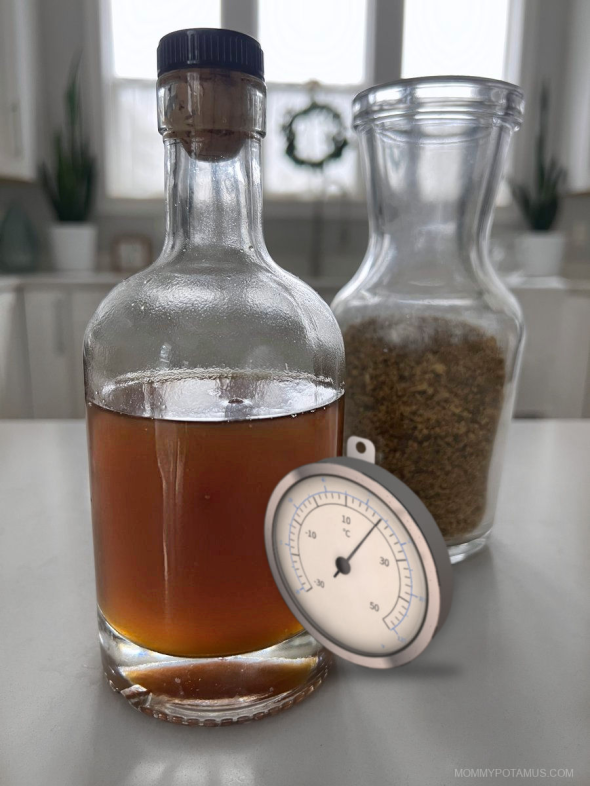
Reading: °C 20
